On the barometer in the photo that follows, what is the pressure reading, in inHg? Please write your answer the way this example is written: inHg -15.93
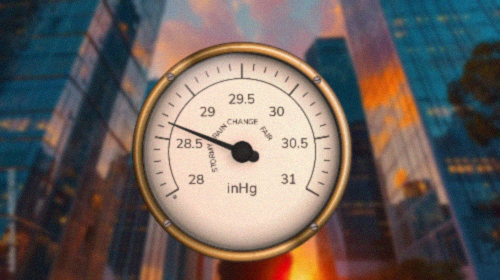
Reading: inHg 28.65
